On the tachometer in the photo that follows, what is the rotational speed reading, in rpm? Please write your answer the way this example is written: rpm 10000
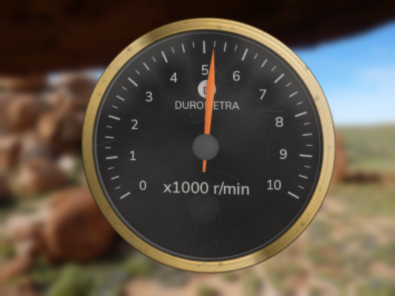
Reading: rpm 5250
